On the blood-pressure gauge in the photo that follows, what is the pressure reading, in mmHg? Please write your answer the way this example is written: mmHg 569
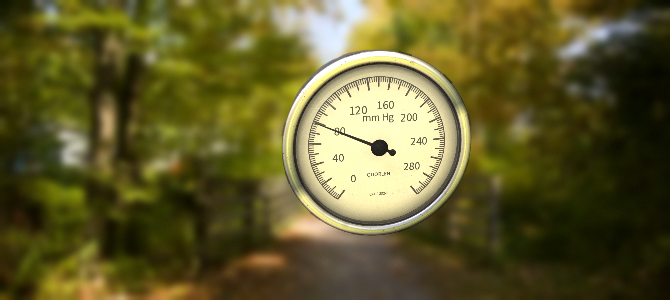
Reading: mmHg 80
